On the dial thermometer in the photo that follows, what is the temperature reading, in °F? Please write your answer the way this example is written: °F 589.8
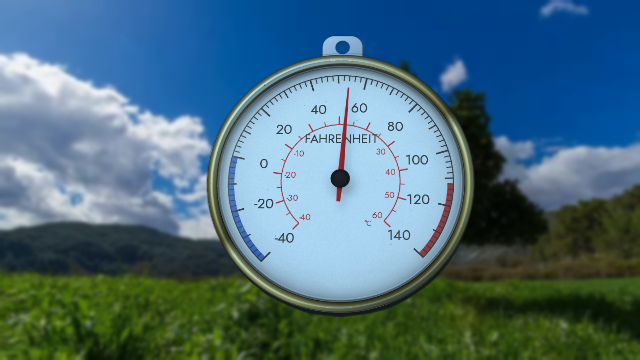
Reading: °F 54
